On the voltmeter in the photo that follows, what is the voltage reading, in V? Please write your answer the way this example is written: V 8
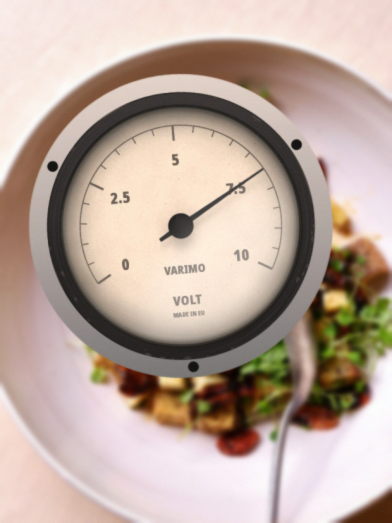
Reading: V 7.5
